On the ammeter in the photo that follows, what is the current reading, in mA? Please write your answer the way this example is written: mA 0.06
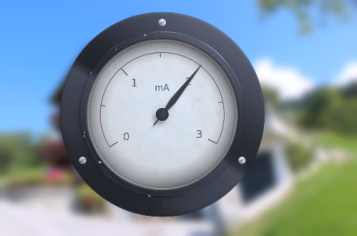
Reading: mA 2
